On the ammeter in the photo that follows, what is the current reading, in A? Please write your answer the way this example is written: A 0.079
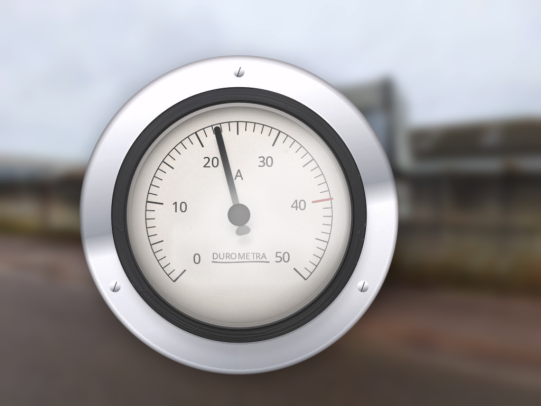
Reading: A 22.5
